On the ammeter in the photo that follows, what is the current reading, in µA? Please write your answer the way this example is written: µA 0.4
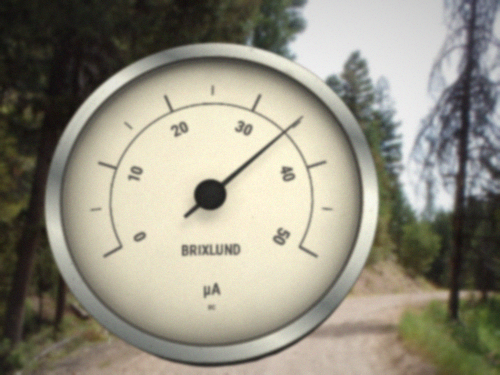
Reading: µA 35
